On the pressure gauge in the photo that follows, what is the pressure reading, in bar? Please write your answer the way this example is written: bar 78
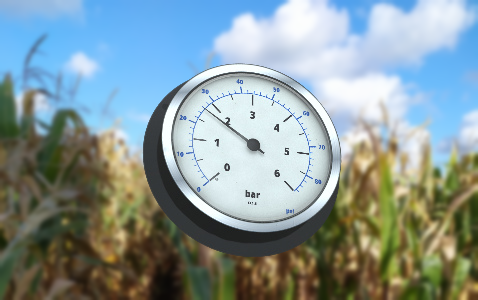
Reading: bar 1.75
